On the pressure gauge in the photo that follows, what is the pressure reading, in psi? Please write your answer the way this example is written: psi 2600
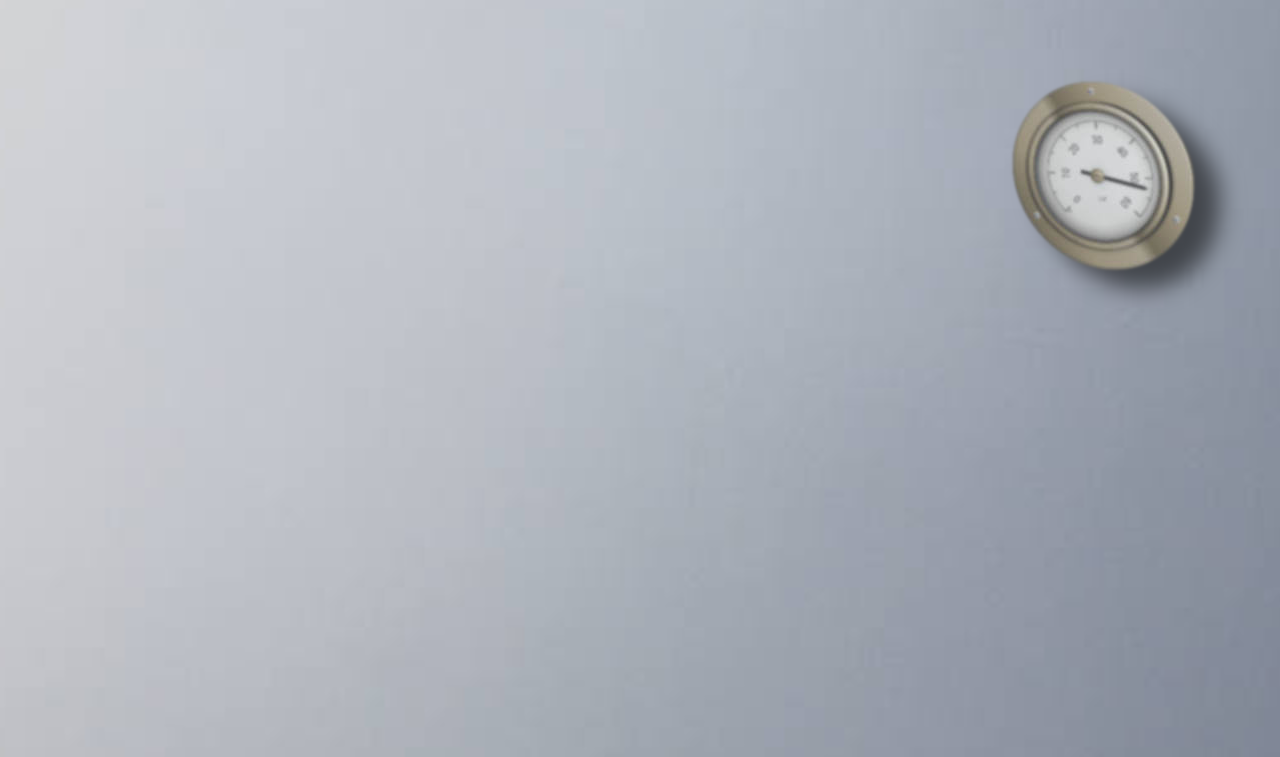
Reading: psi 52.5
